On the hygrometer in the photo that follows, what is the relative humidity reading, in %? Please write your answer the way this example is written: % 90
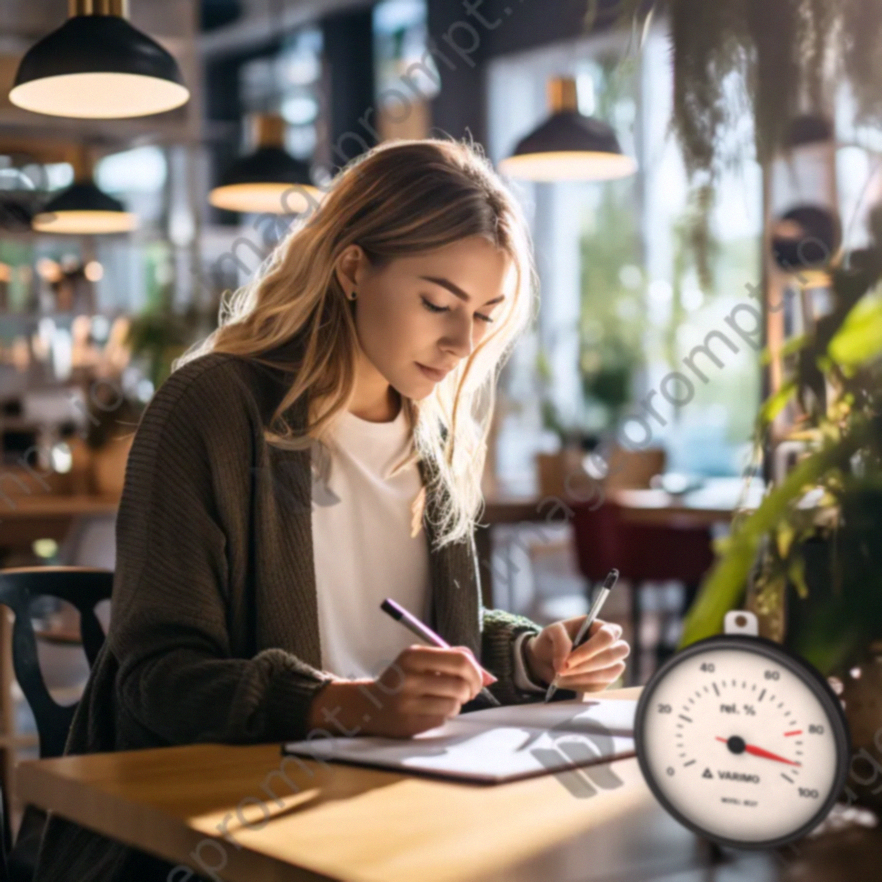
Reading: % 92
